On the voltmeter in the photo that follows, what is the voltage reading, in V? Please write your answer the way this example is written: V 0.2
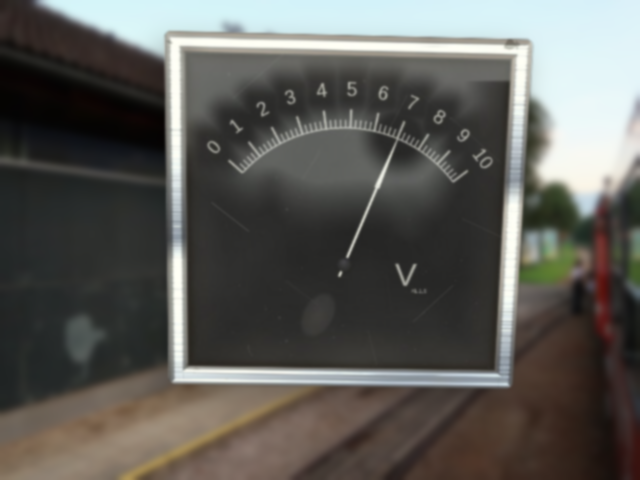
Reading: V 7
